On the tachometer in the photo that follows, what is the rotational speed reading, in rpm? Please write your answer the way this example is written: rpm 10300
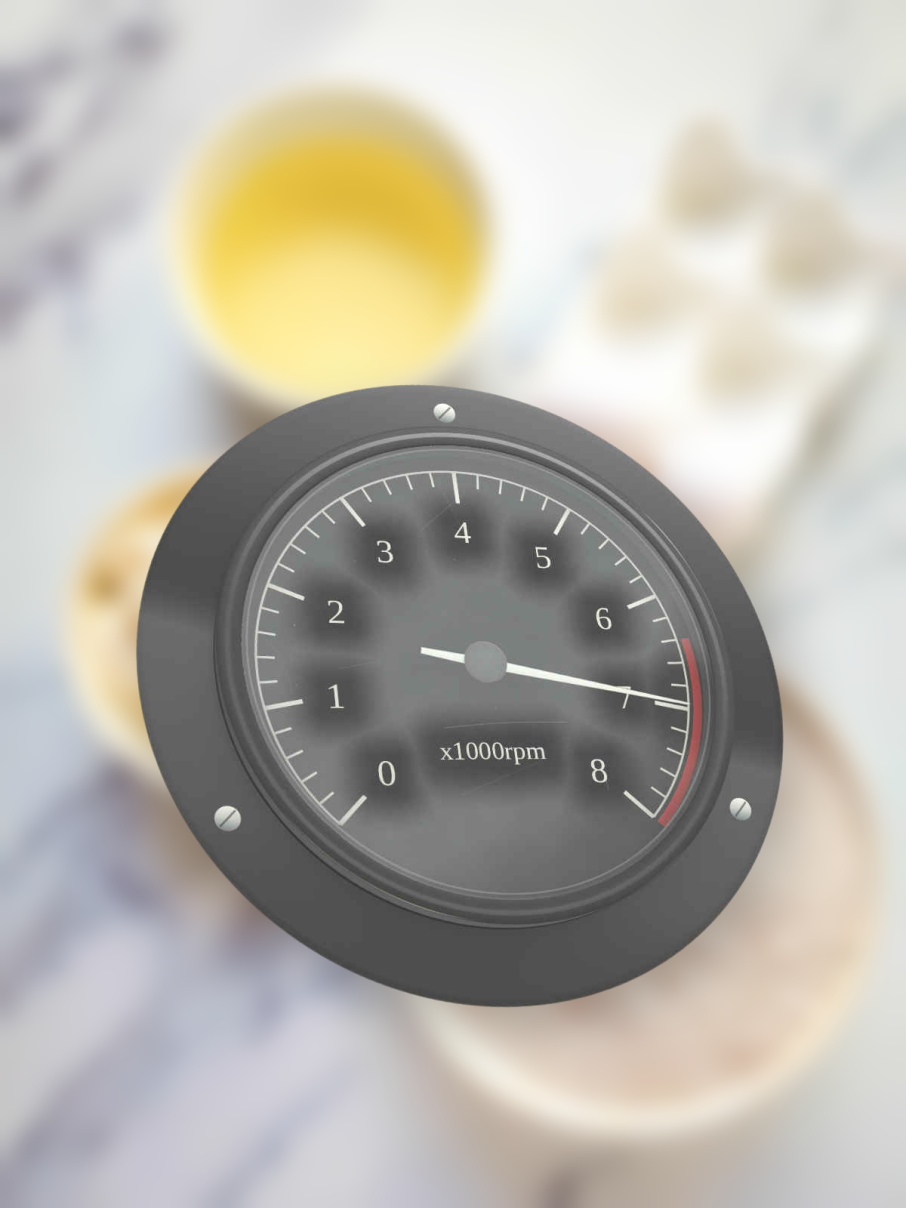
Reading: rpm 7000
